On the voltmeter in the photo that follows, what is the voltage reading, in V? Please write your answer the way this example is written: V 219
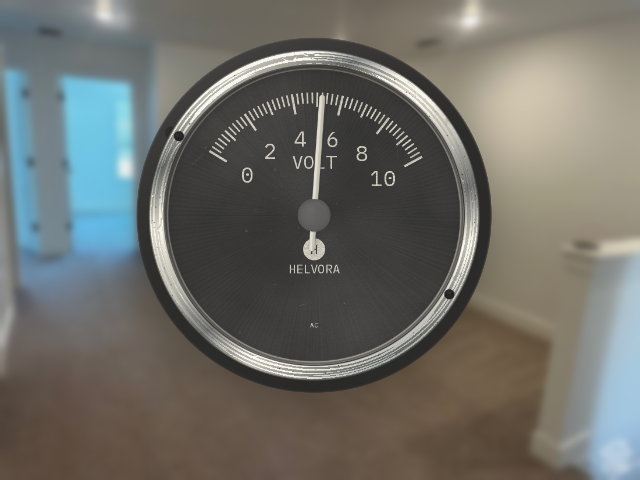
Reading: V 5.2
